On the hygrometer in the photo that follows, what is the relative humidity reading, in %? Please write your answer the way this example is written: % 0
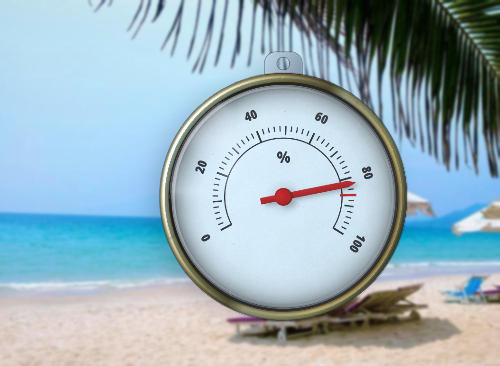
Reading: % 82
